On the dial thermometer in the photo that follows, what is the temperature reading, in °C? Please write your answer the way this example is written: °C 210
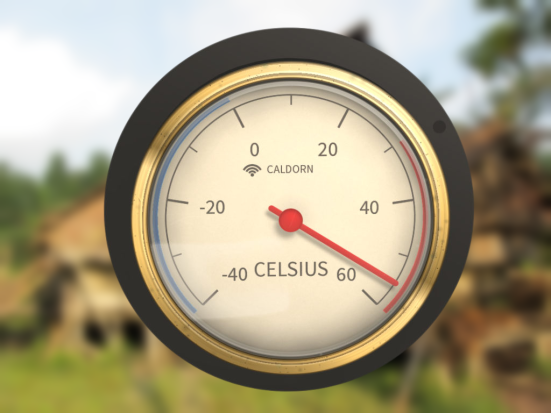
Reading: °C 55
